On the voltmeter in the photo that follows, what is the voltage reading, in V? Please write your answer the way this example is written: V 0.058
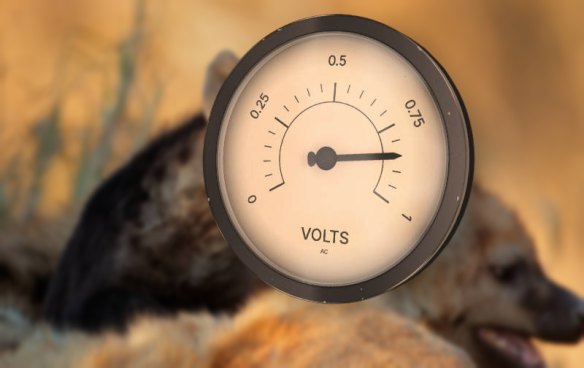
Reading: V 0.85
